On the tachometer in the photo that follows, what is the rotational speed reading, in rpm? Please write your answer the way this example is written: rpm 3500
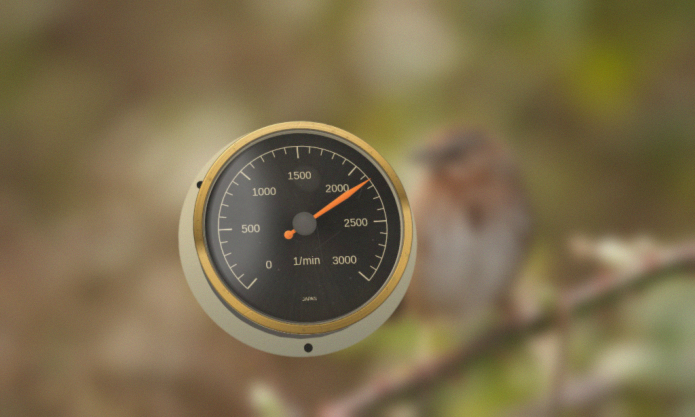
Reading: rpm 2150
